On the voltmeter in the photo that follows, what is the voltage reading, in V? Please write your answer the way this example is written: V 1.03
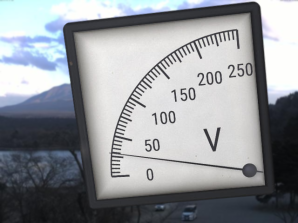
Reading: V 30
